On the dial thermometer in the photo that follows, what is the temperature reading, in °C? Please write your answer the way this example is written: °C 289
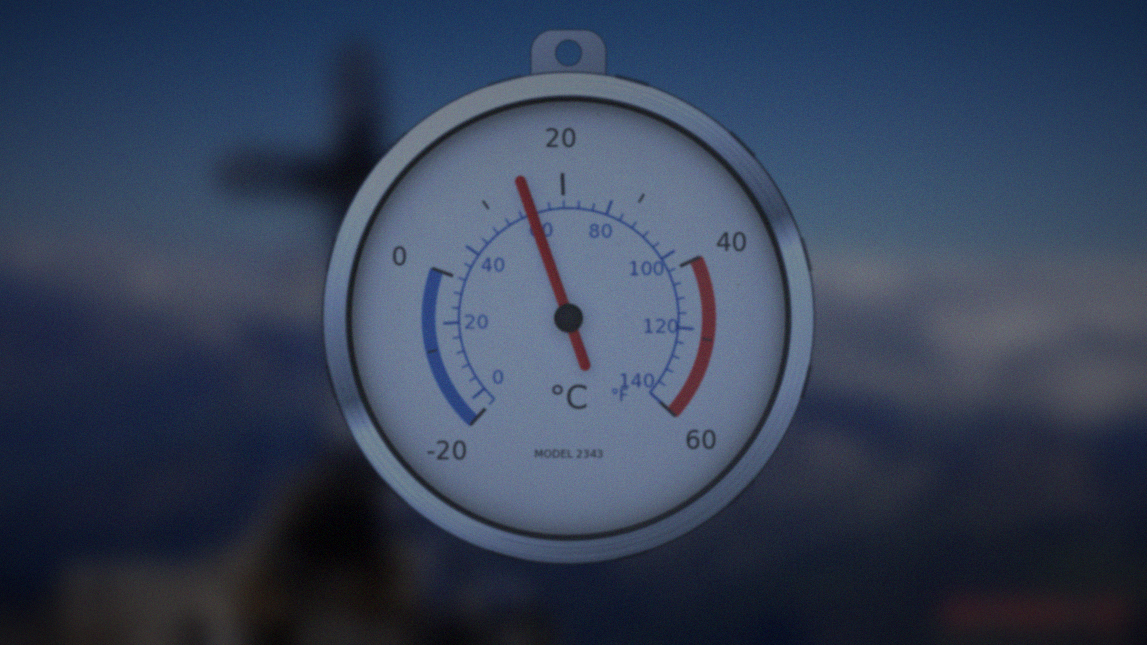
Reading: °C 15
